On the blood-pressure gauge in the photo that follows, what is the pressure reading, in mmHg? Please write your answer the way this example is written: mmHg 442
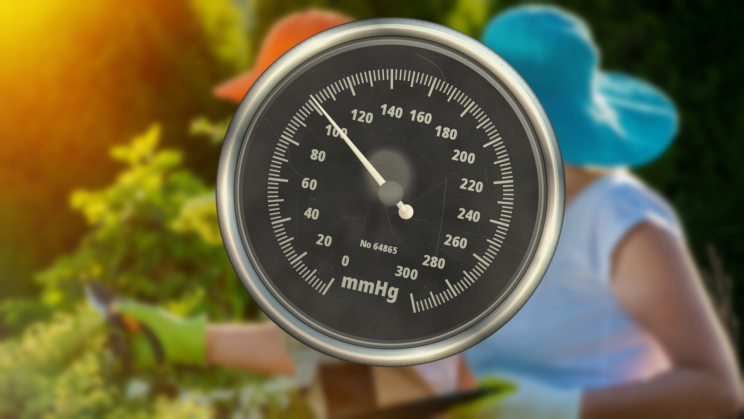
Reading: mmHg 102
